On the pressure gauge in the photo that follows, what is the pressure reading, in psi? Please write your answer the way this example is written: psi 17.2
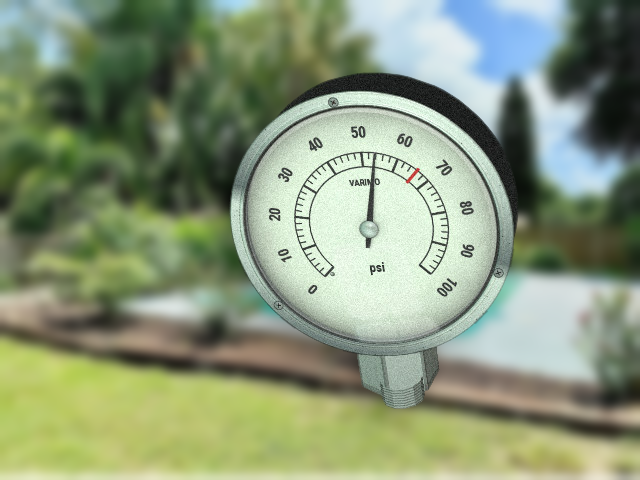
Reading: psi 54
